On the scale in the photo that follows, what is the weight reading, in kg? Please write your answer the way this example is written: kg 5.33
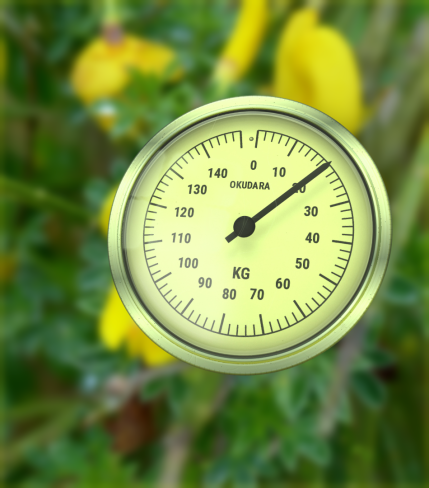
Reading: kg 20
